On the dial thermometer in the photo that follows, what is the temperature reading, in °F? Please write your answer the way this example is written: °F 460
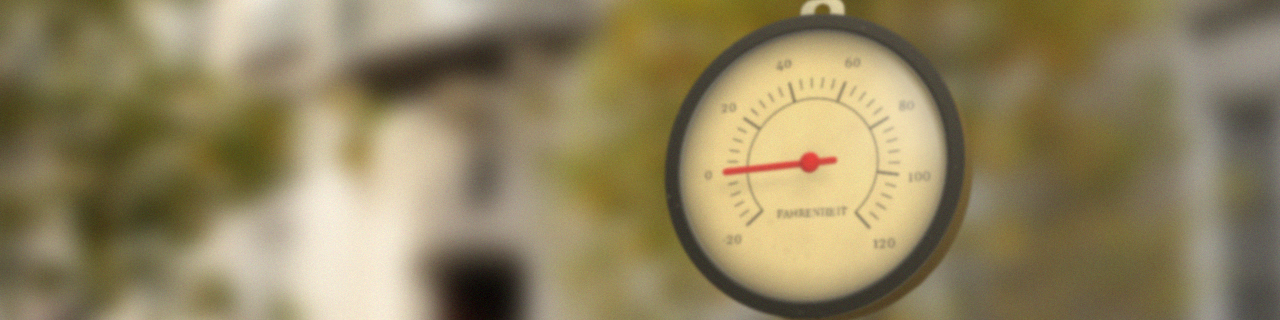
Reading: °F 0
